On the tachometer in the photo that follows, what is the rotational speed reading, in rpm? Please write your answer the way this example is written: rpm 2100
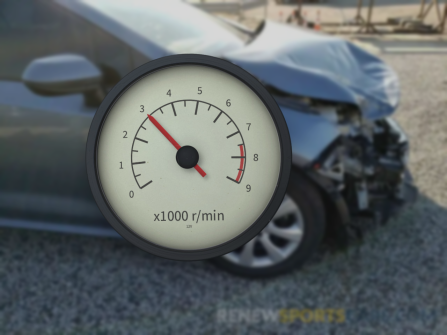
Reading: rpm 3000
